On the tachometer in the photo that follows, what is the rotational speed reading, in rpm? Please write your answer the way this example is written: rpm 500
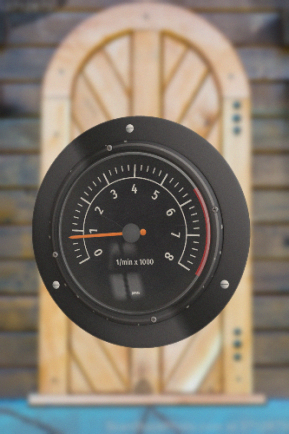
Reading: rpm 800
